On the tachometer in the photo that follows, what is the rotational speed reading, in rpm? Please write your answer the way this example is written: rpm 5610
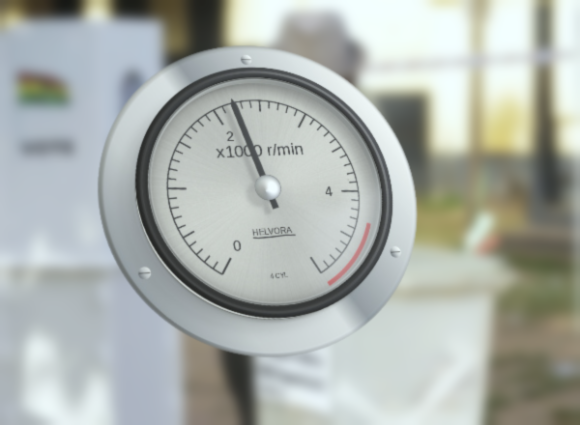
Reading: rpm 2200
